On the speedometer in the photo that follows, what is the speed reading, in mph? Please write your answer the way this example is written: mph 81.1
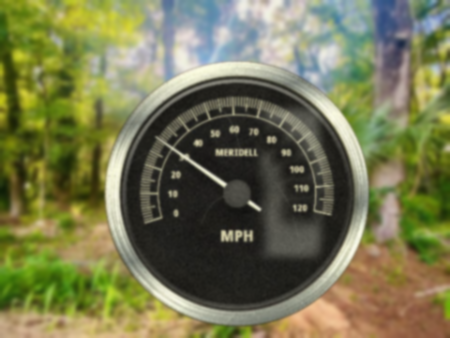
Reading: mph 30
